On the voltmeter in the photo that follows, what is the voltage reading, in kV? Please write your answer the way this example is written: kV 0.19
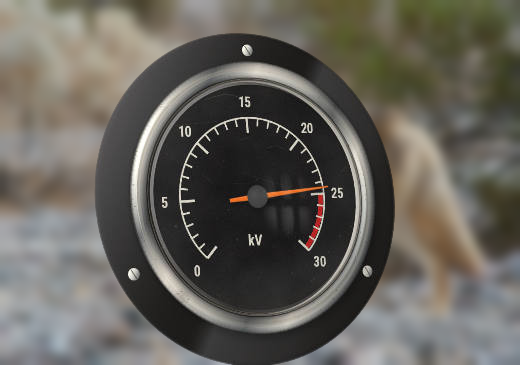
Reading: kV 24.5
